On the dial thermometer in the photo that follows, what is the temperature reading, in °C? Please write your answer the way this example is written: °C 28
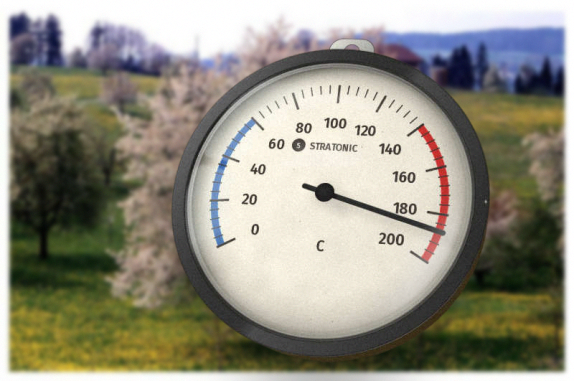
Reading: °C 188
